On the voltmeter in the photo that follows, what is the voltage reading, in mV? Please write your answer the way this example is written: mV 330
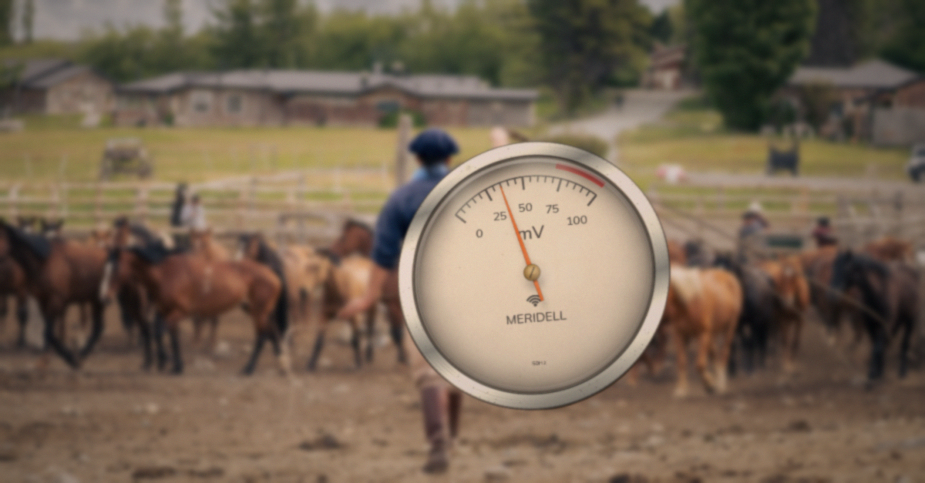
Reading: mV 35
